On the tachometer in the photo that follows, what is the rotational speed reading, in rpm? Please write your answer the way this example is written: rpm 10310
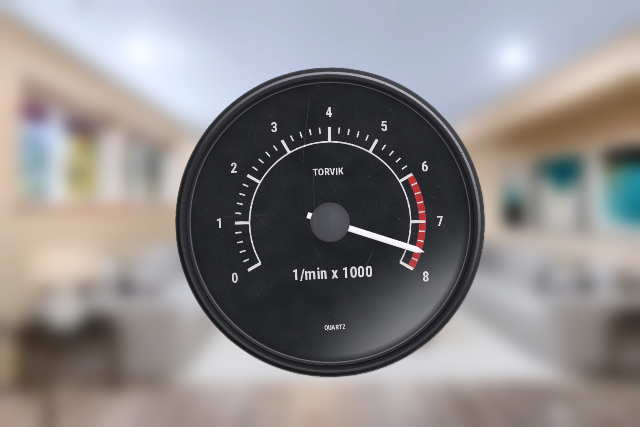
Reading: rpm 7600
